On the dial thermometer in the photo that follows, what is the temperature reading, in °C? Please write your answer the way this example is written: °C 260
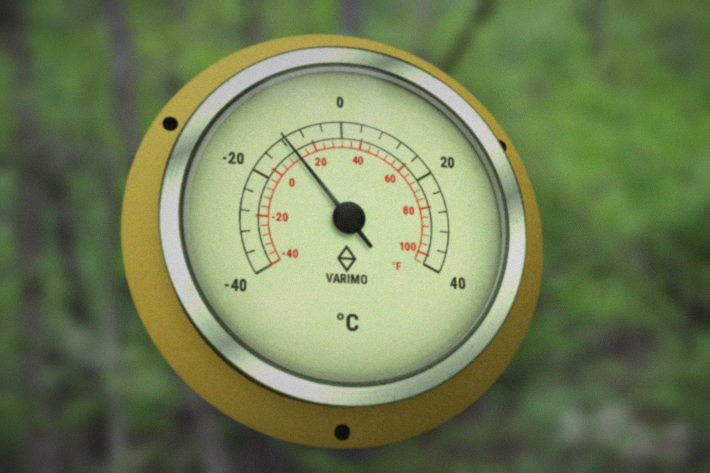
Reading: °C -12
